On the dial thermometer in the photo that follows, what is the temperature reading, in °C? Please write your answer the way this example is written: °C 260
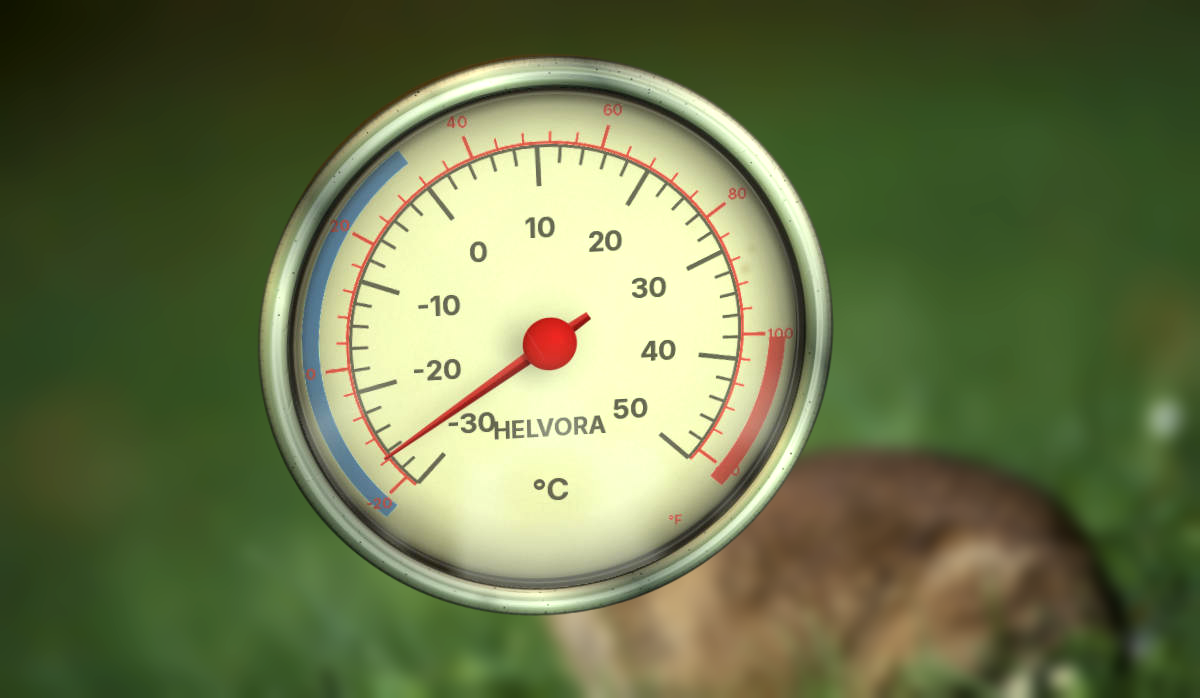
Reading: °C -26
